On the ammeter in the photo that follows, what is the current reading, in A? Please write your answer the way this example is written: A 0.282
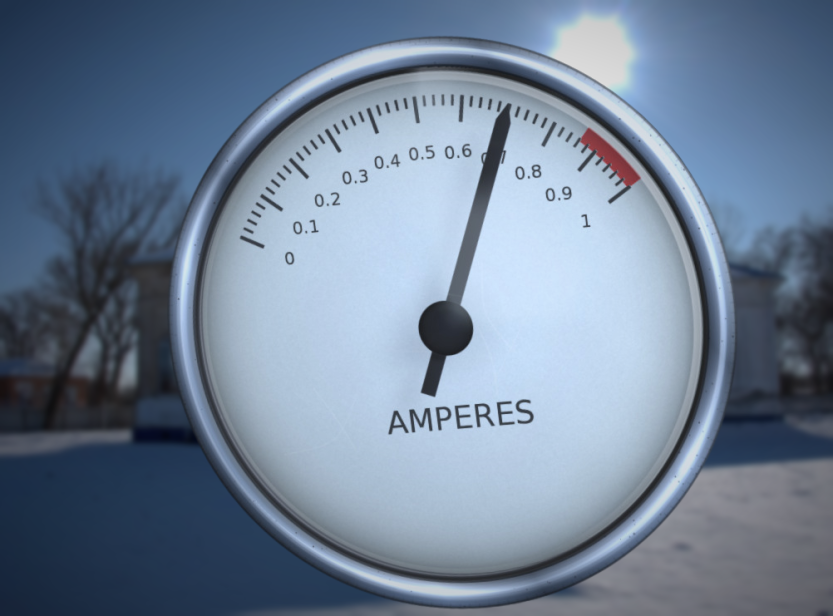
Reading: A 0.7
